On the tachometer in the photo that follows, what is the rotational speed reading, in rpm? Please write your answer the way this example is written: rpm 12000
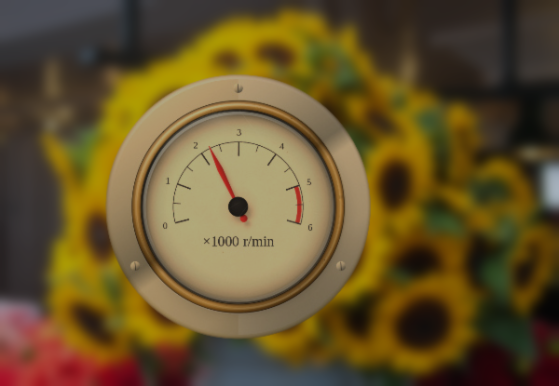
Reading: rpm 2250
